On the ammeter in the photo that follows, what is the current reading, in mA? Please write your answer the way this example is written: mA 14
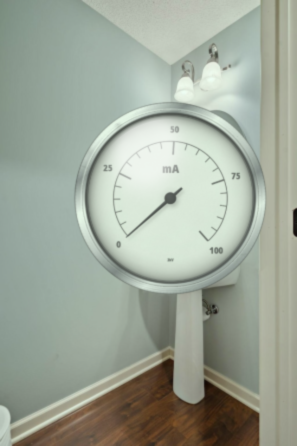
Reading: mA 0
